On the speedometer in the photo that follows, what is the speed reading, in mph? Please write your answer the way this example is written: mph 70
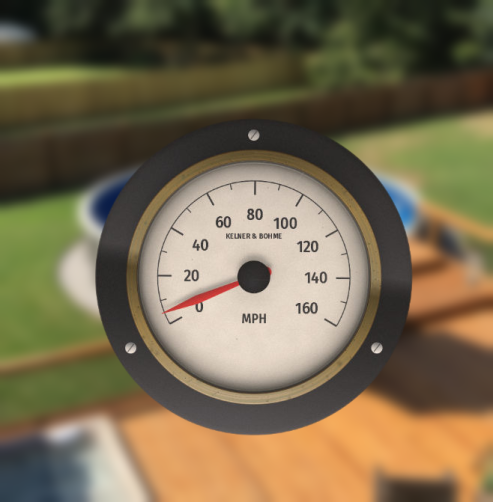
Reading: mph 5
